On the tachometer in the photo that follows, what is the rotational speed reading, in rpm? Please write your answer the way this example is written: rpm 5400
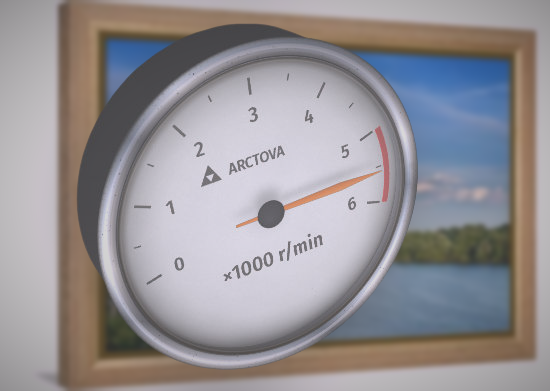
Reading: rpm 5500
